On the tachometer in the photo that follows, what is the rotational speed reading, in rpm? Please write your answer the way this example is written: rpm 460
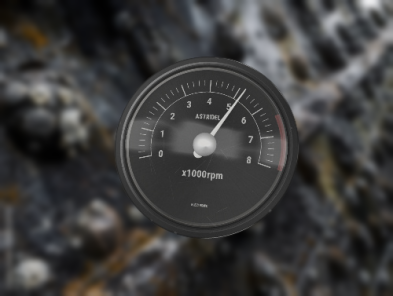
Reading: rpm 5200
